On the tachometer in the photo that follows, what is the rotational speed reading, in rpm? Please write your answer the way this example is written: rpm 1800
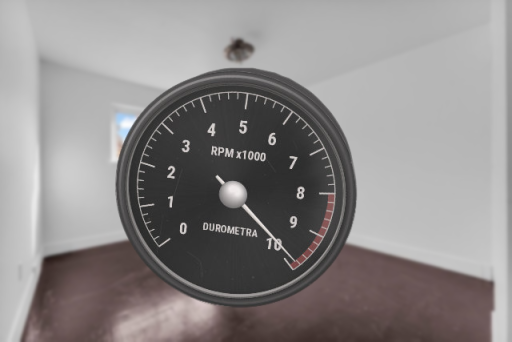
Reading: rpm 9800
